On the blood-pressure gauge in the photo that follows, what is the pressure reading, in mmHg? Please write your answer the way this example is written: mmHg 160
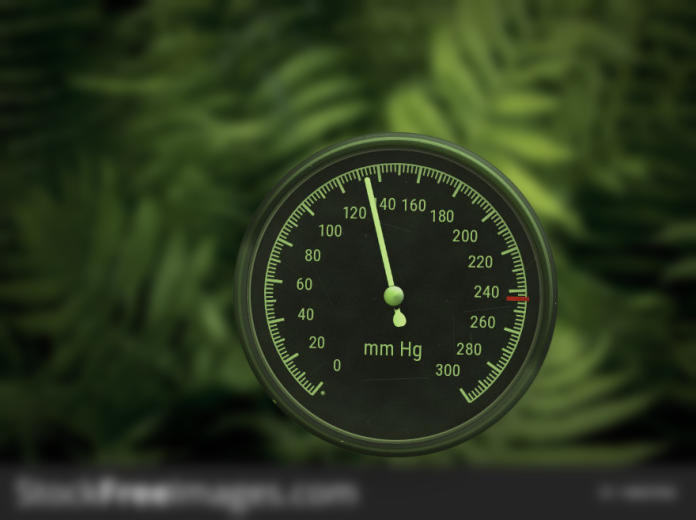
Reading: mmHg 134
